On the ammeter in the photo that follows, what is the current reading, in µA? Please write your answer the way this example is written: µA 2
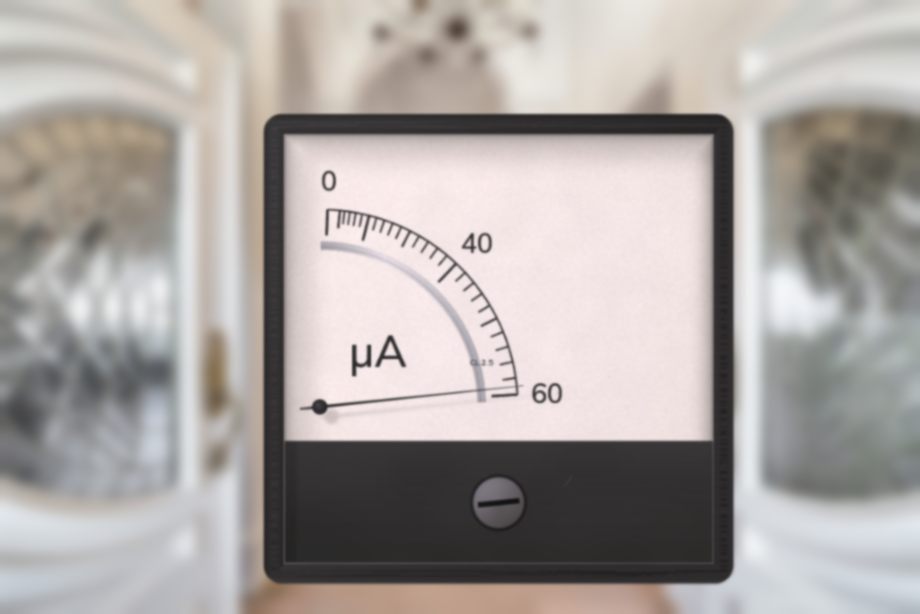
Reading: µA 59
